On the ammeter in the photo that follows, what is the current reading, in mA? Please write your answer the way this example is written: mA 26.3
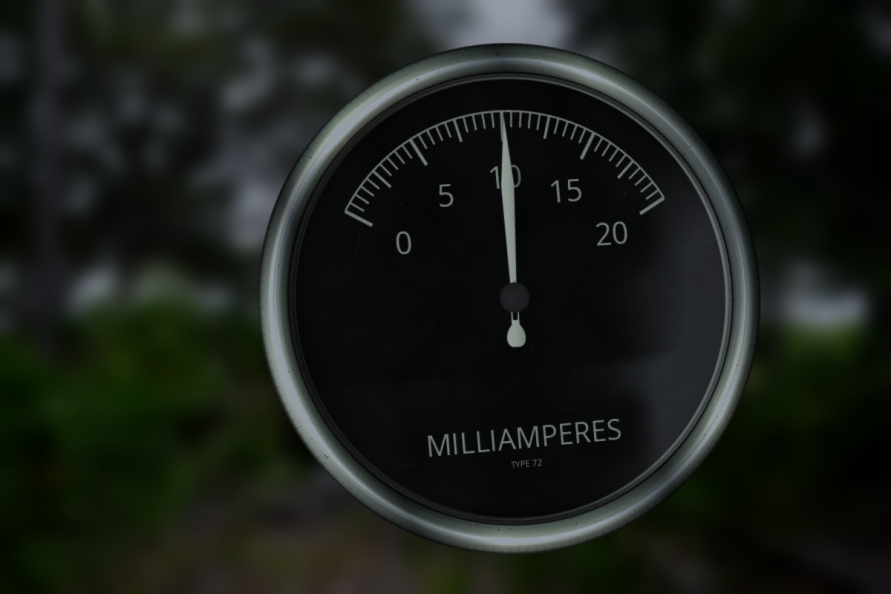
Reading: mA 10
